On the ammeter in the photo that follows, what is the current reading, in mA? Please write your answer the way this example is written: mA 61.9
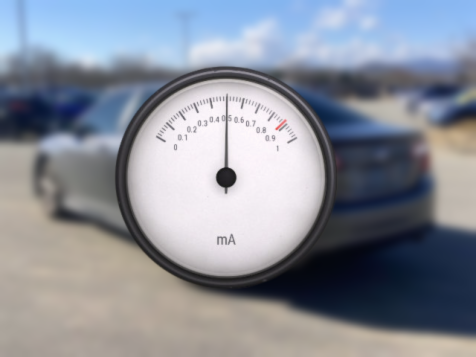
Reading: mA 0.5
